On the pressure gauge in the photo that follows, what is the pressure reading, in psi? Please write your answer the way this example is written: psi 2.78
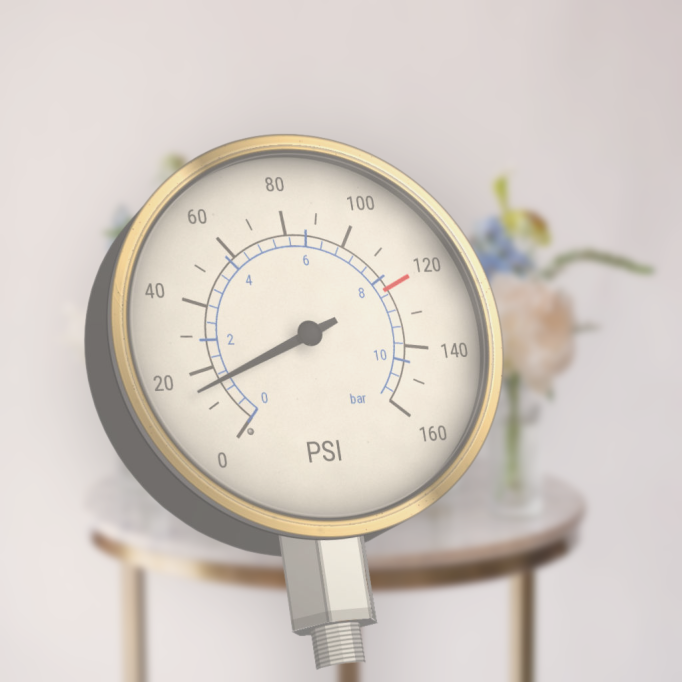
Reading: psi 15
